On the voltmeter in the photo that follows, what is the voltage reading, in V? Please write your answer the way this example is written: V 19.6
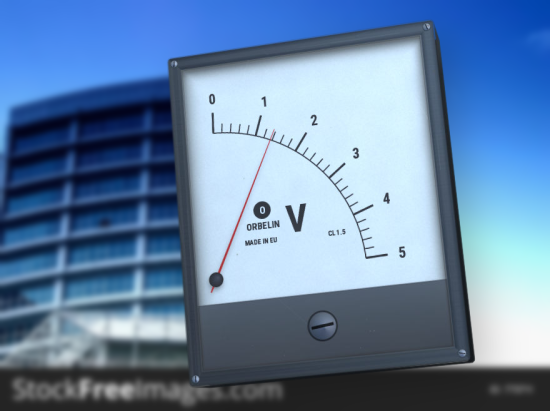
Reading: V 1.4
